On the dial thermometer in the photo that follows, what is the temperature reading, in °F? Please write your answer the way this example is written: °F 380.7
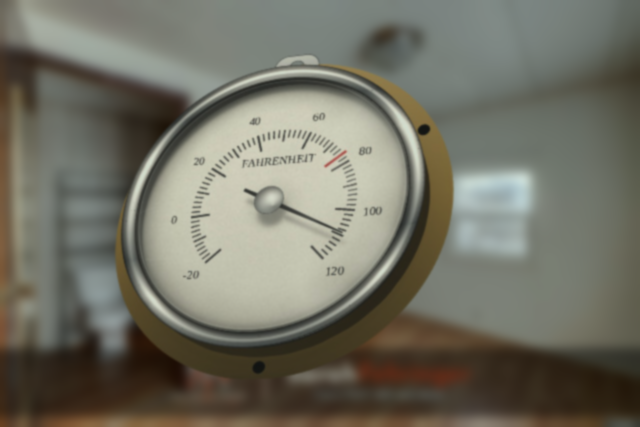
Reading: °F 110
